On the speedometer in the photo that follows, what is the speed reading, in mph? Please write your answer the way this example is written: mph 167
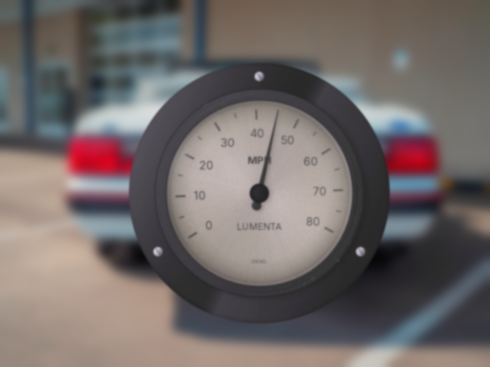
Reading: mph 45
